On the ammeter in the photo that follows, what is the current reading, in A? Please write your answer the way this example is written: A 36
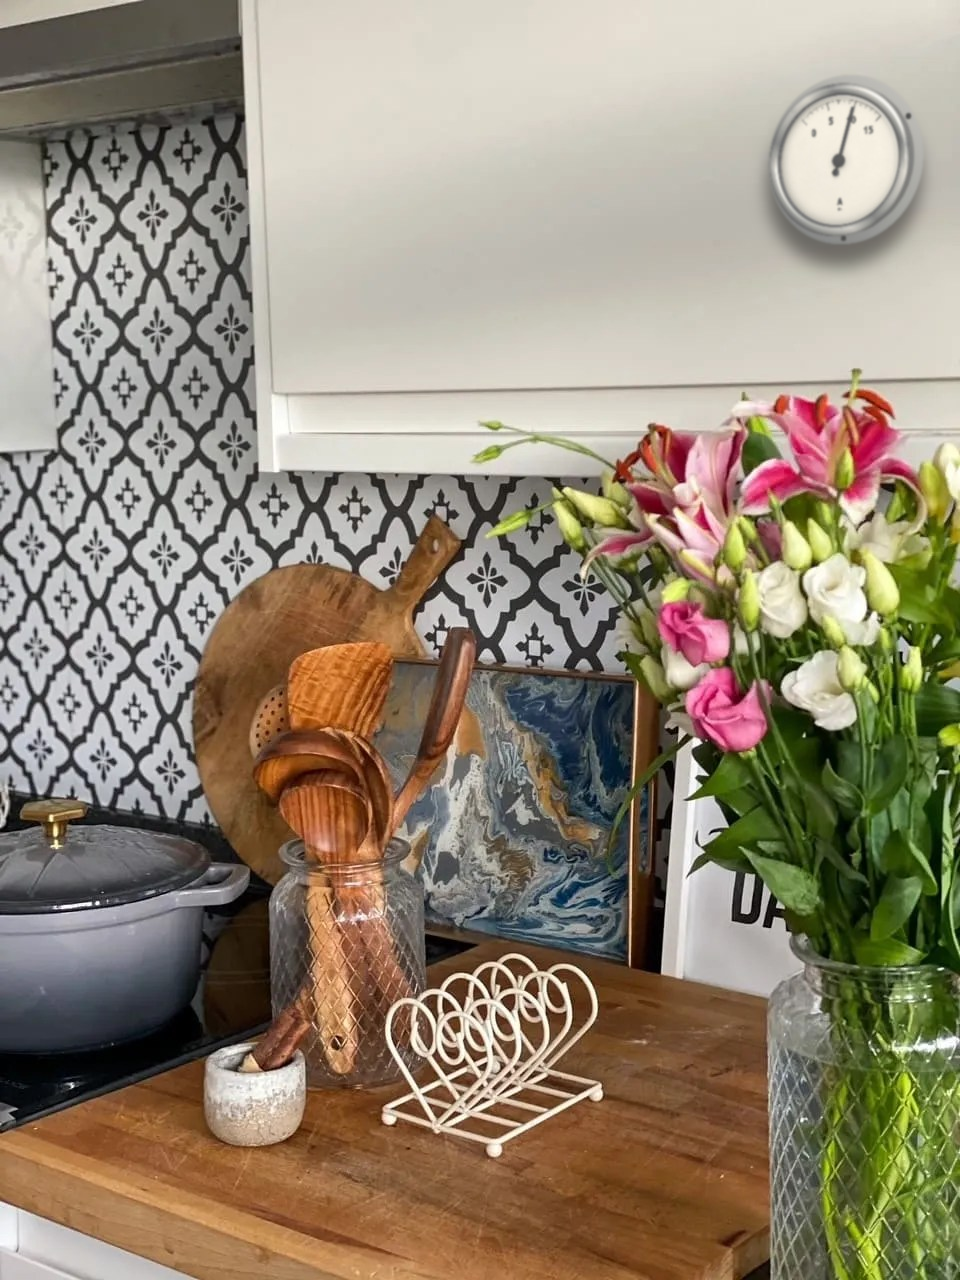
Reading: A 10
